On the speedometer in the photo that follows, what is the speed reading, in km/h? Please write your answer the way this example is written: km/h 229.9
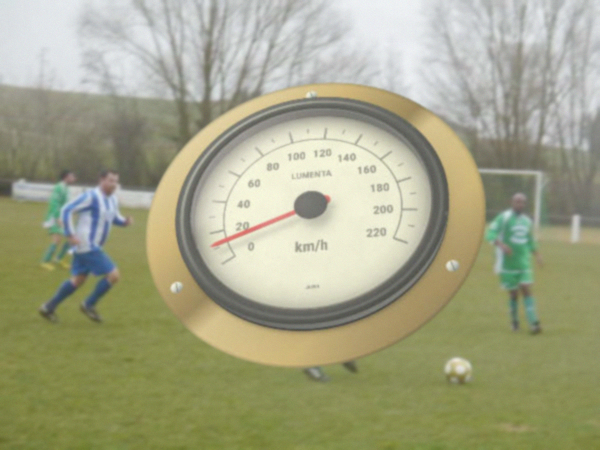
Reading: km/h 10
